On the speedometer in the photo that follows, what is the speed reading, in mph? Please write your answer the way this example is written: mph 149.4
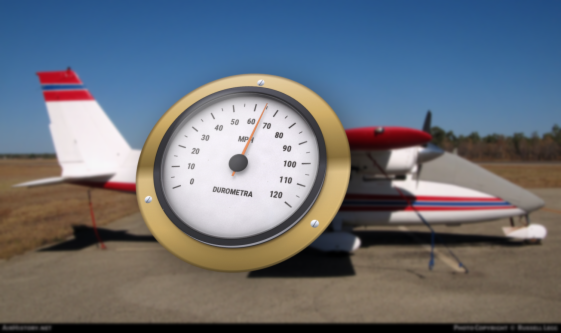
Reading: mph 65
